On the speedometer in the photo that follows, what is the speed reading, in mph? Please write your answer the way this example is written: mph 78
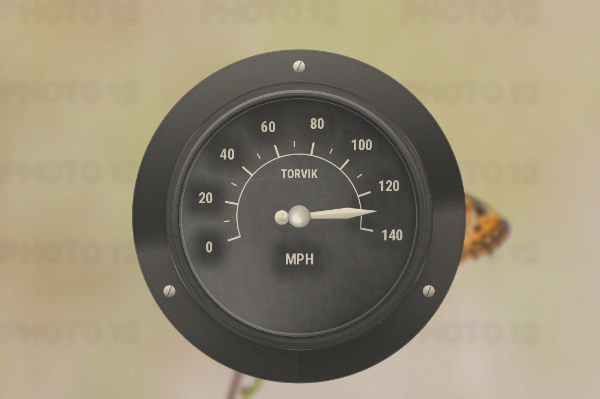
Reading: mph 130
